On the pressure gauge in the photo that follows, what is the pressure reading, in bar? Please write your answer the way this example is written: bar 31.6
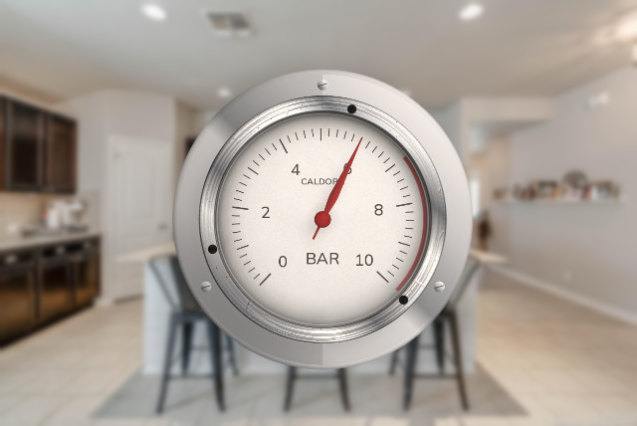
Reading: bar 6
